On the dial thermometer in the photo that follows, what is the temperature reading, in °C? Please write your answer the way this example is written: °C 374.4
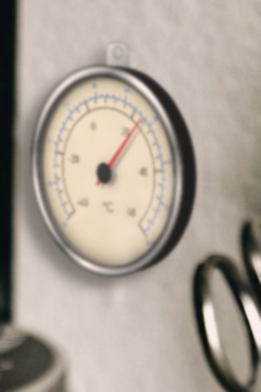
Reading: °C 24
